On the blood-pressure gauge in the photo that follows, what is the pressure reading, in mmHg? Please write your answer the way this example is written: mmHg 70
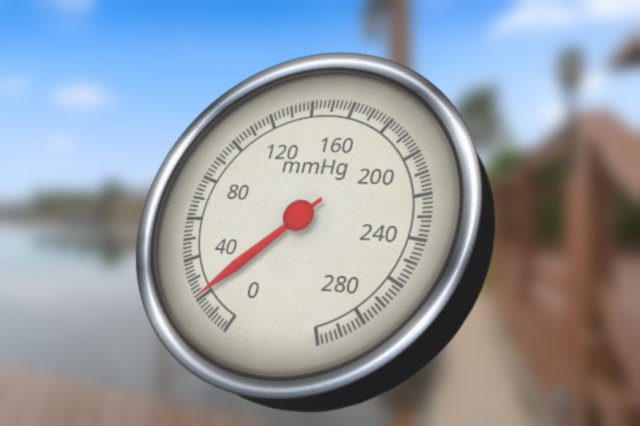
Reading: mmHg 20
